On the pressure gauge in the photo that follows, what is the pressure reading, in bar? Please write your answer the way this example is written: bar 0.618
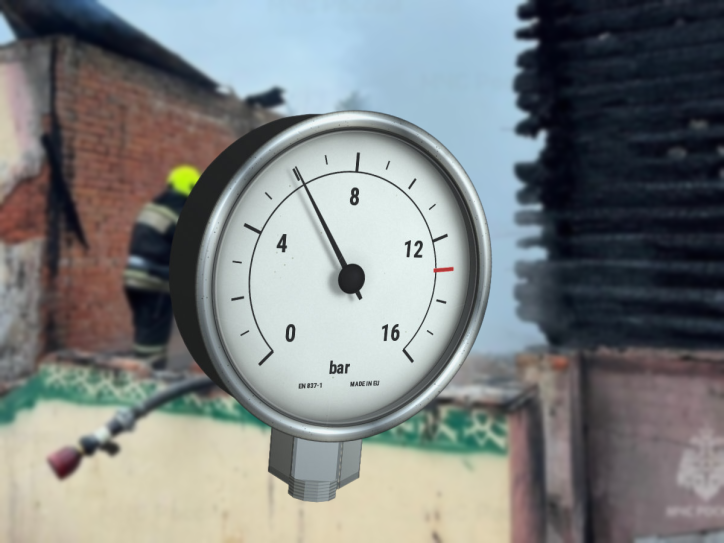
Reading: bar 6
